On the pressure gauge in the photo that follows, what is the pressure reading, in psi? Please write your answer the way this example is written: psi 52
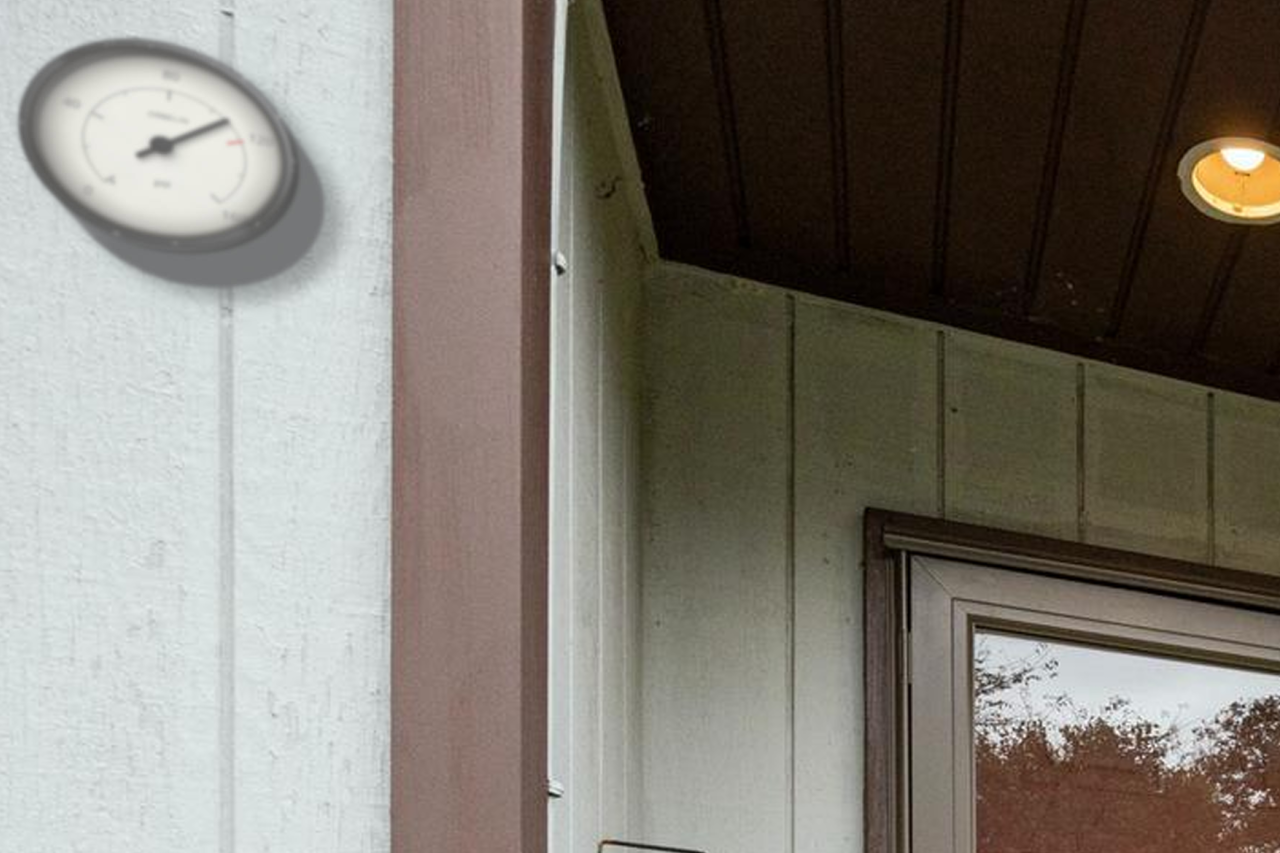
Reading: psi 110
